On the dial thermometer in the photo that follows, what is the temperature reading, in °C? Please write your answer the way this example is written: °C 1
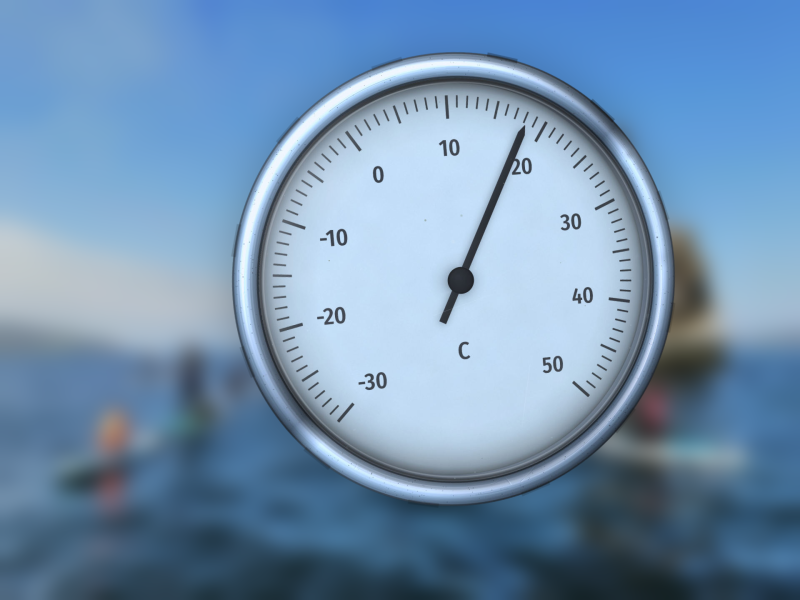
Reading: °C 18
